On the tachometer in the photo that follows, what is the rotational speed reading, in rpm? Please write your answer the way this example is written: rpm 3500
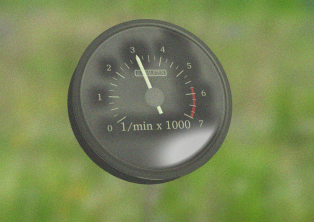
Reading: rpm 3000
